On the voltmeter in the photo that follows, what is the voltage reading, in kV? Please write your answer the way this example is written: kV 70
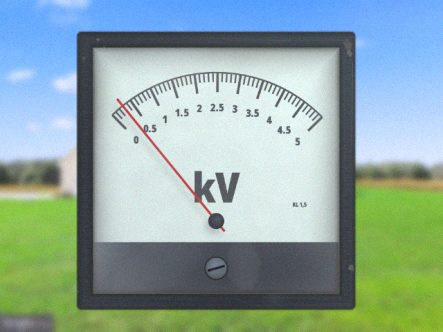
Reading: kV 0.3
